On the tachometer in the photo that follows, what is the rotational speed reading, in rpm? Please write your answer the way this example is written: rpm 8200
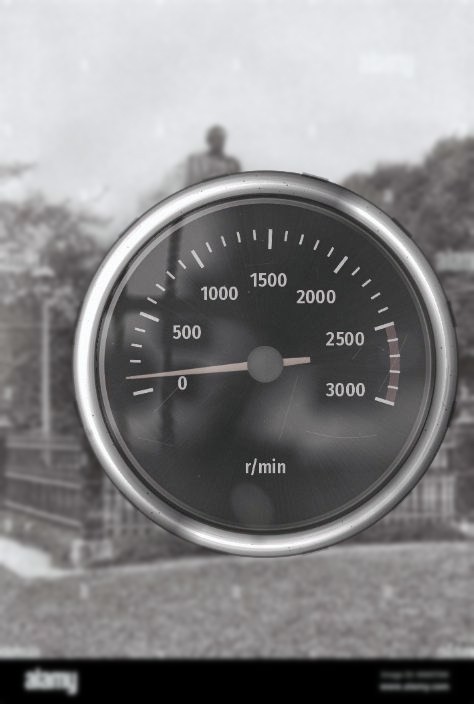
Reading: rpm 100
